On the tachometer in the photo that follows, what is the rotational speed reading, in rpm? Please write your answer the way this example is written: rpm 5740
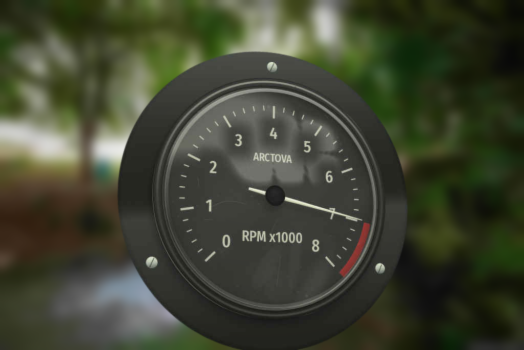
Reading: rpm 7000
